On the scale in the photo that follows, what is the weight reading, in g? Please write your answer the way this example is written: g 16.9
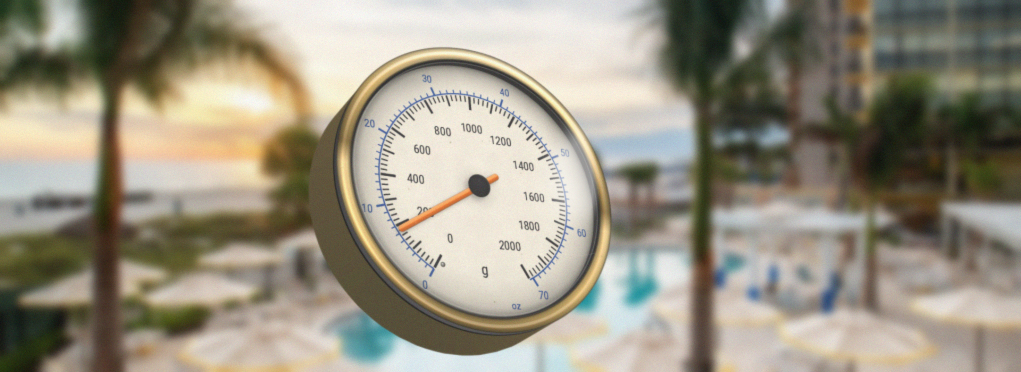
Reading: g 180
